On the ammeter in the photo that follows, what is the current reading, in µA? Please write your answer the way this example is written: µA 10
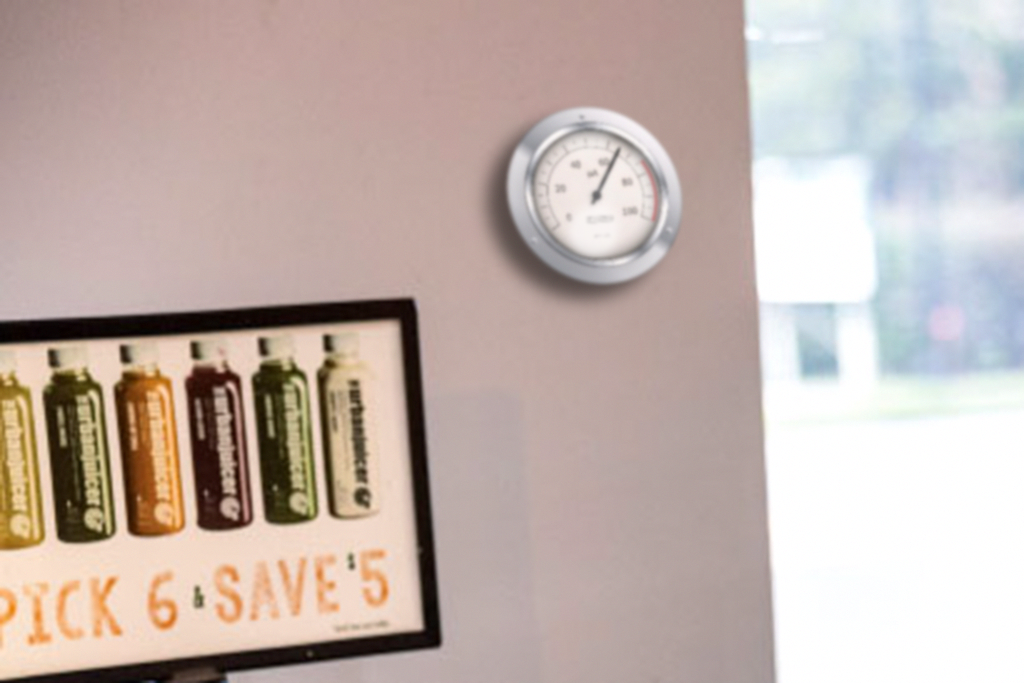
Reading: µA 65
